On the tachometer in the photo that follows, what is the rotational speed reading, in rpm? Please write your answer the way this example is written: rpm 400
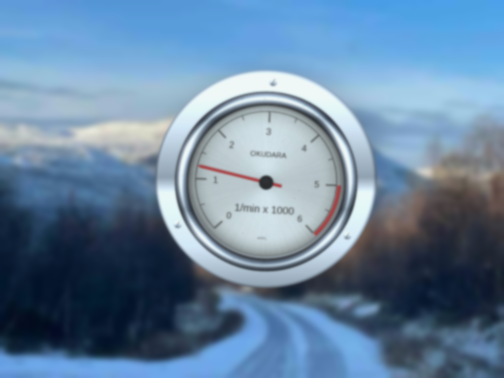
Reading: rpm 1250
